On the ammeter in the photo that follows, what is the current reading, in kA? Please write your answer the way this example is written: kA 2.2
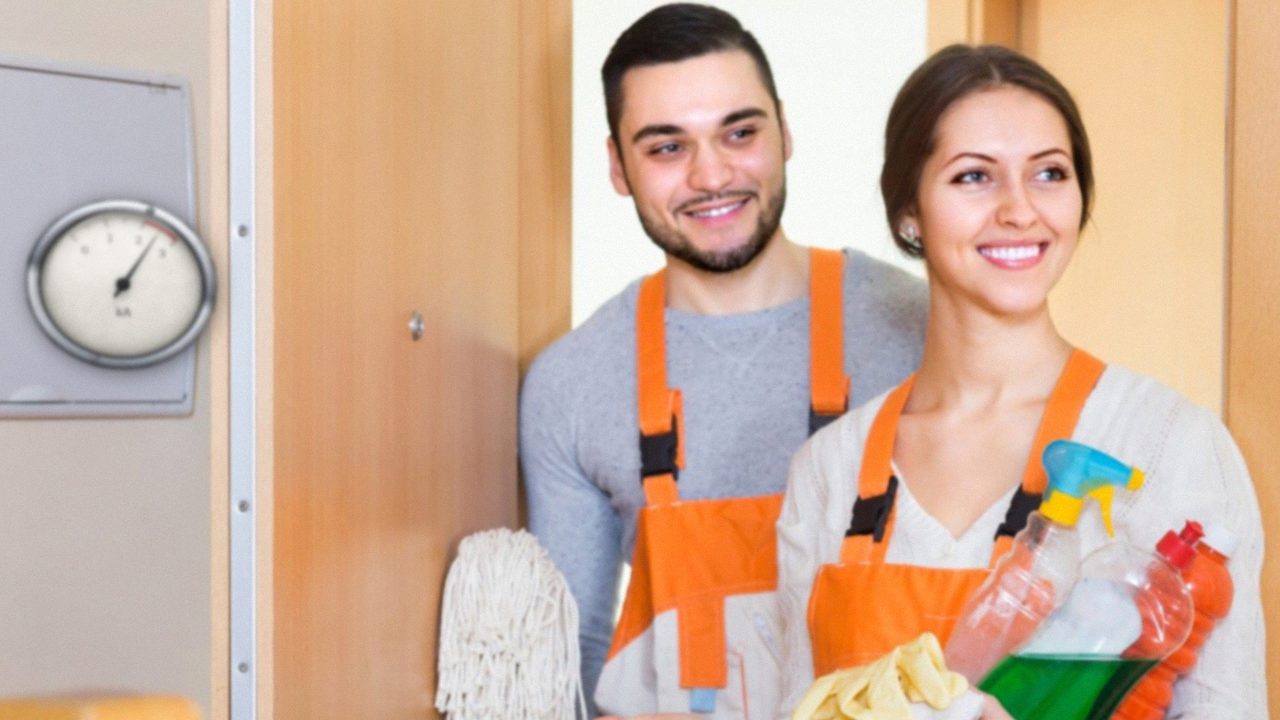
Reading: kA 2.5
